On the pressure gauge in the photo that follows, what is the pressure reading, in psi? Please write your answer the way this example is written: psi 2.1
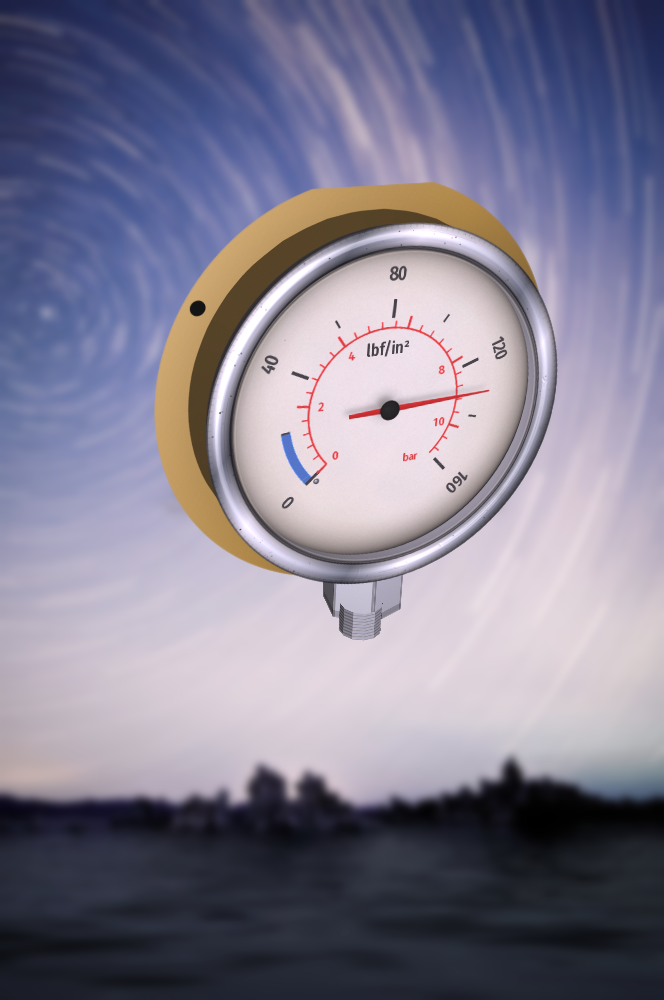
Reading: psi 130
